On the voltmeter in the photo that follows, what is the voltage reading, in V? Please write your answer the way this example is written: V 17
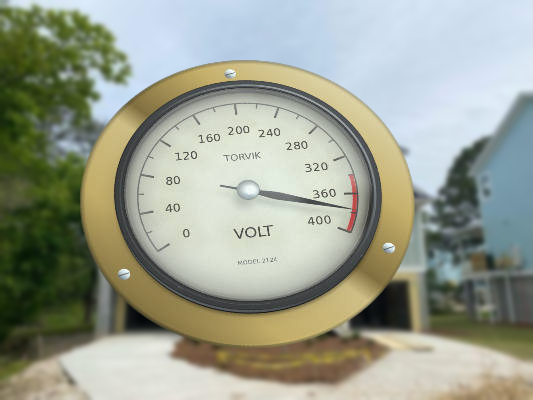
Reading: V 380
